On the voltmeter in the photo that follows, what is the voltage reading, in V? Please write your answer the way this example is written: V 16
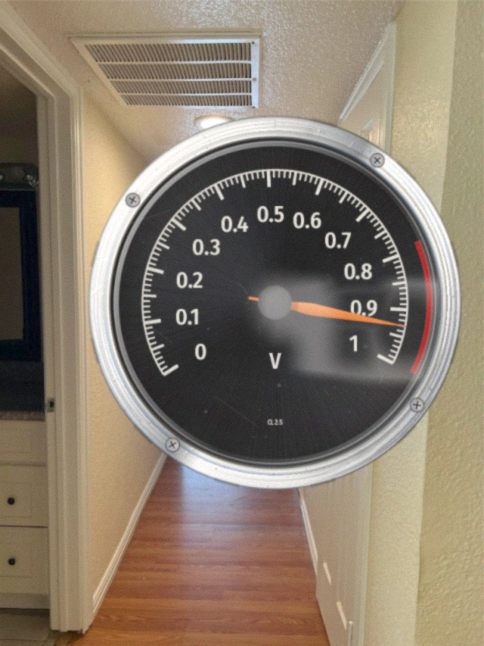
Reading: V 0.93
